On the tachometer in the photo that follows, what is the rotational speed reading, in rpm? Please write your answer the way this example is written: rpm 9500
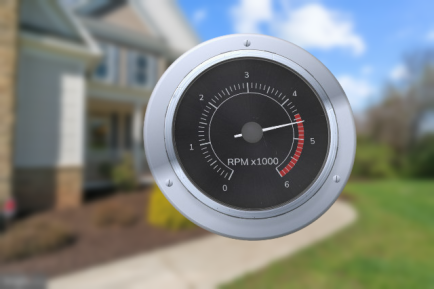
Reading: rpm 4600
